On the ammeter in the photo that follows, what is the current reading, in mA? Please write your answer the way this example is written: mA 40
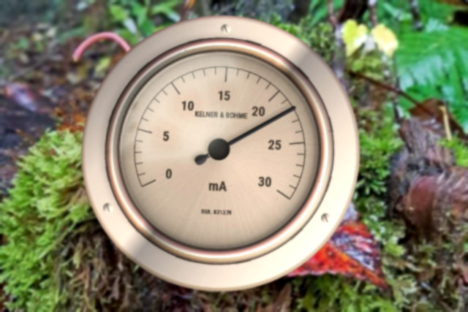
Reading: mA 22
